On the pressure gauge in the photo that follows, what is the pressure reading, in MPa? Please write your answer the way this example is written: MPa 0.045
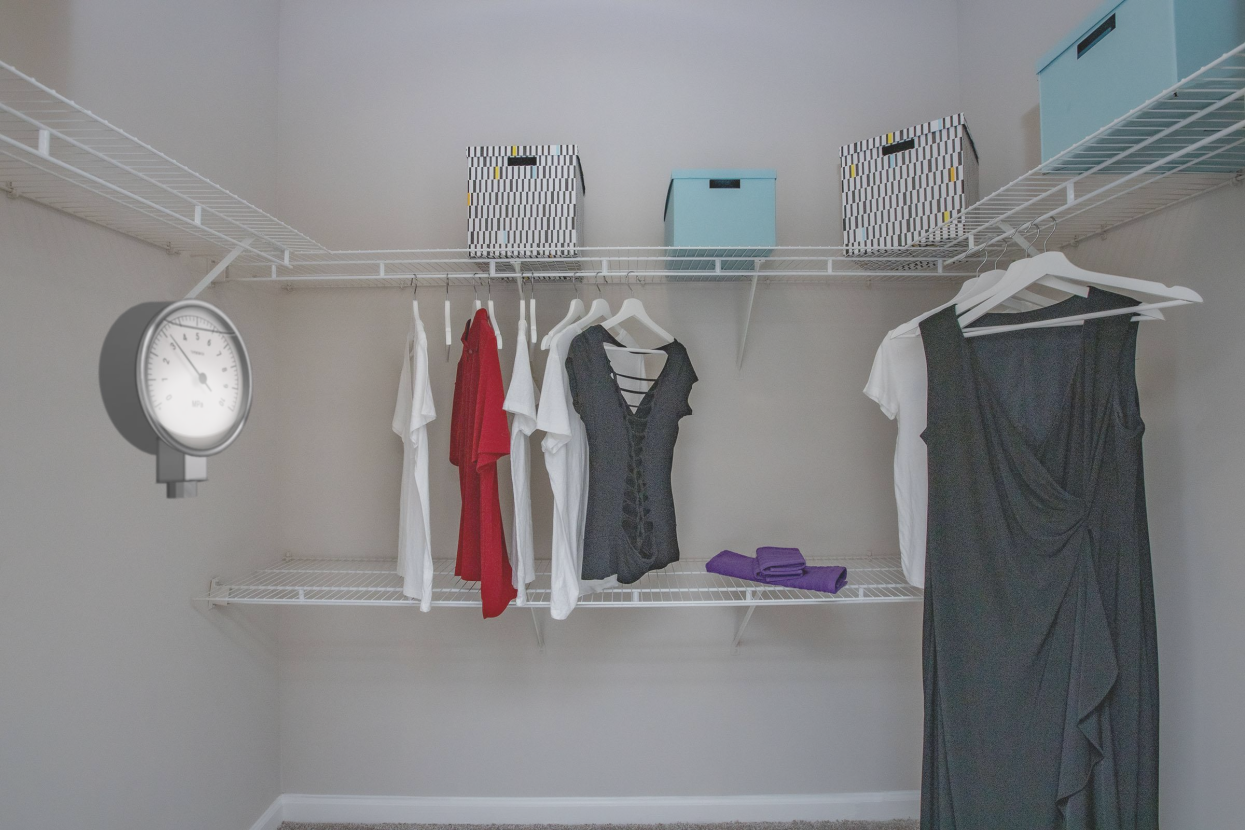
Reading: MPa 3
